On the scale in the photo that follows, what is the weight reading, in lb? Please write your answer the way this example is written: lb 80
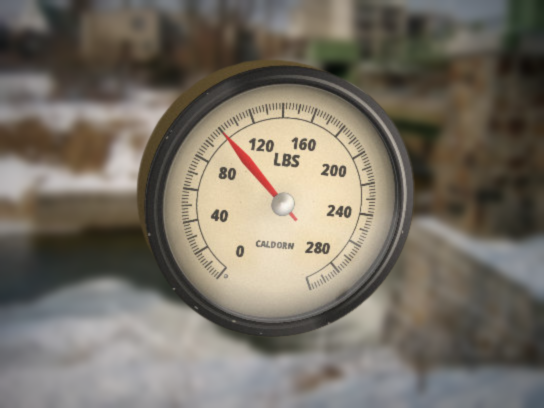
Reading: lb 100
